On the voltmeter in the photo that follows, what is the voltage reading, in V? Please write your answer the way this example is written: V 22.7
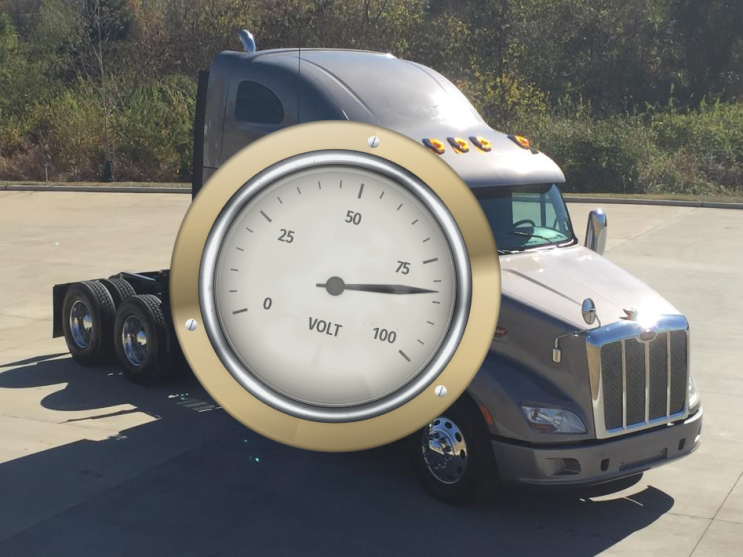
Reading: V 82.5
